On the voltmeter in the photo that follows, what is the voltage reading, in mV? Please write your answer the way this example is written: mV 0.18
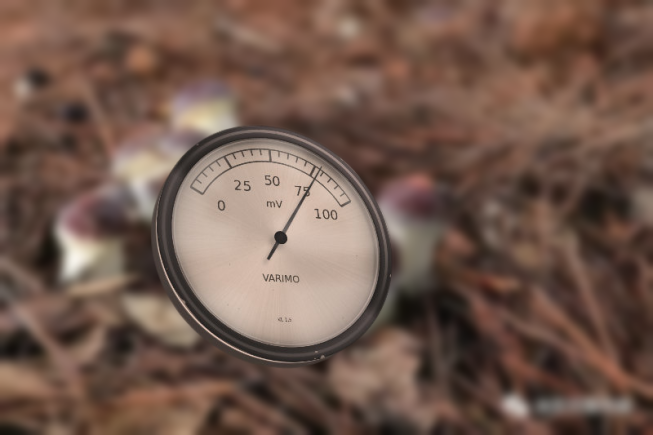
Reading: mV 77.5
